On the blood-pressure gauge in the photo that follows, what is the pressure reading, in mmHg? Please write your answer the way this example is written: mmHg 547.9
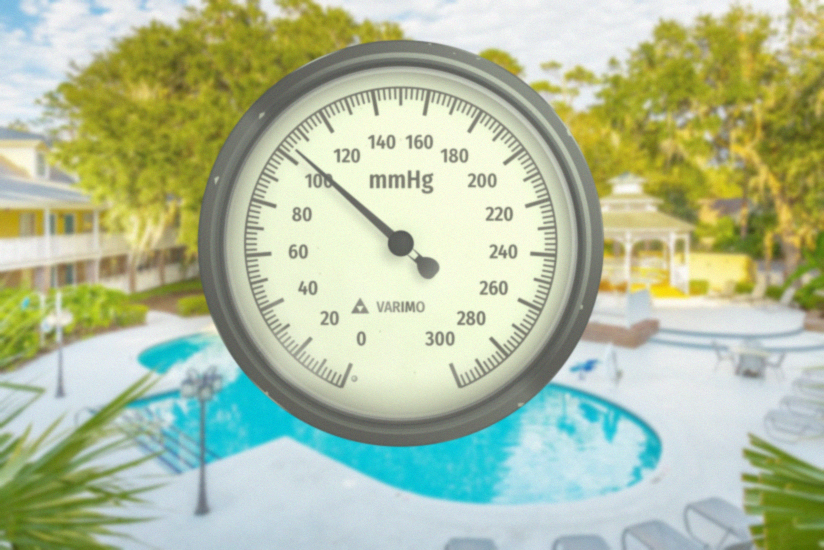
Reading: mmHg 104
